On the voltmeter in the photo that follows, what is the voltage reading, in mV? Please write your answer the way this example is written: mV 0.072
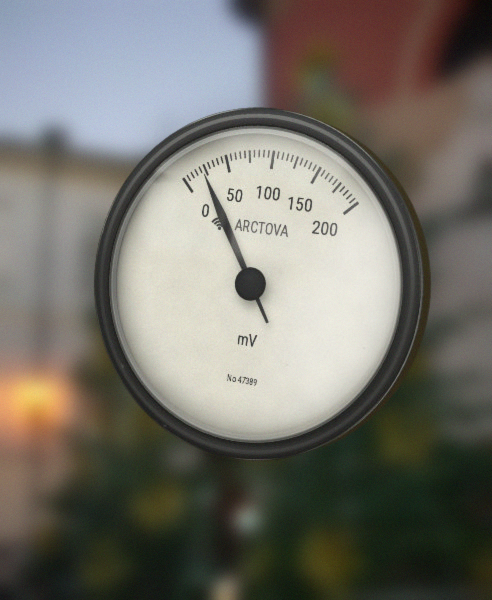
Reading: mV 25
